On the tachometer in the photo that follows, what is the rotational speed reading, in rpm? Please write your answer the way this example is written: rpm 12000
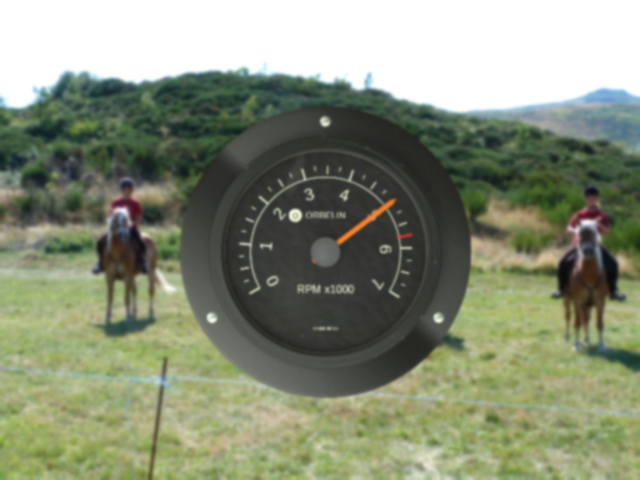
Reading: rpm 5000
